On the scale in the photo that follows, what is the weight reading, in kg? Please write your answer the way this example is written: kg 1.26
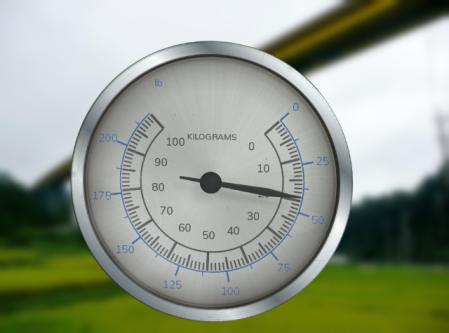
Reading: kg 19
